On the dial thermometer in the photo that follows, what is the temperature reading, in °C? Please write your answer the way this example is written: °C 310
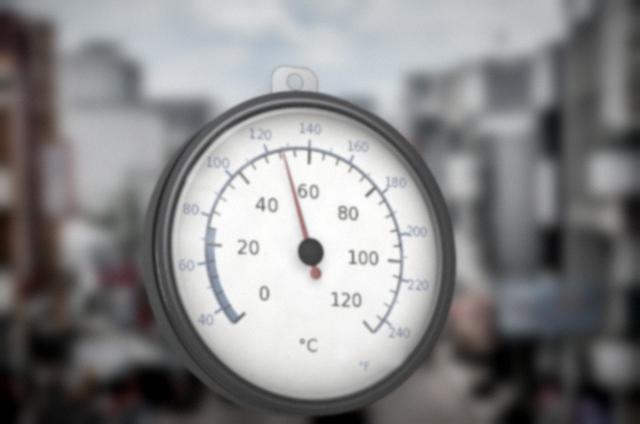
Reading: °C 52
